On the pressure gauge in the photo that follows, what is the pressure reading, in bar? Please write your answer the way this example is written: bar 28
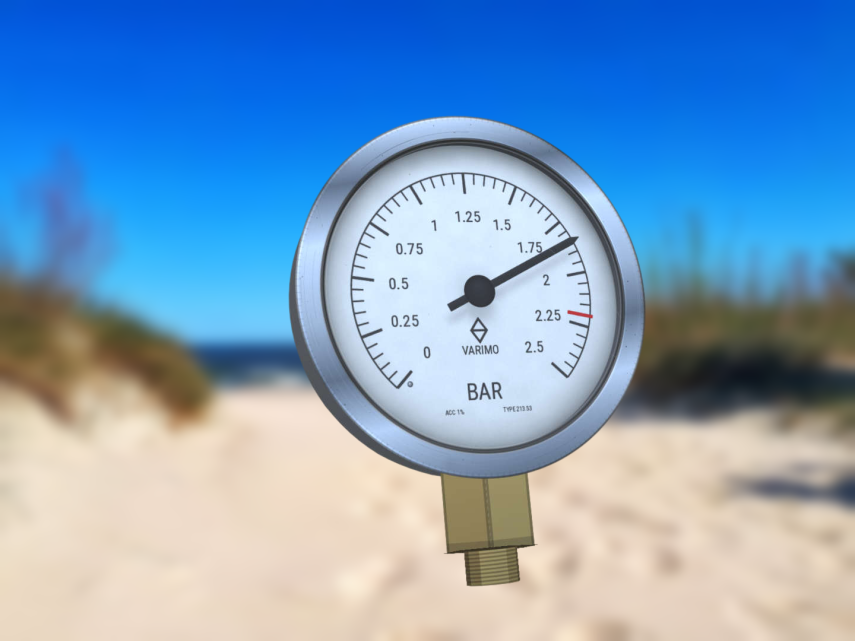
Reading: bar 1.85
